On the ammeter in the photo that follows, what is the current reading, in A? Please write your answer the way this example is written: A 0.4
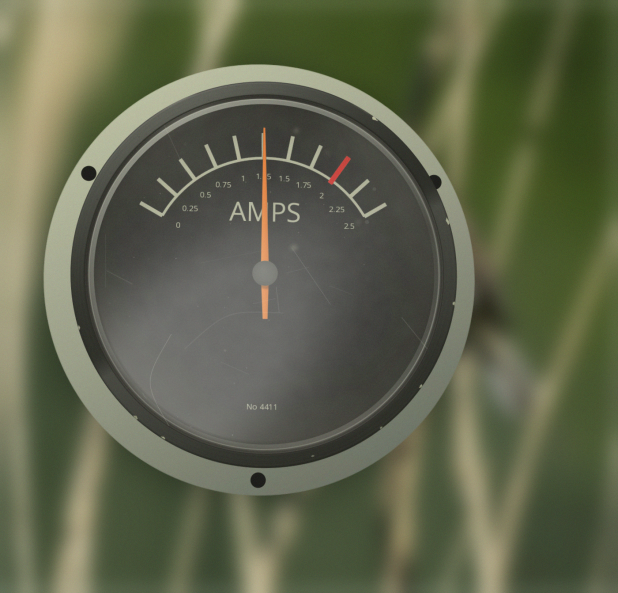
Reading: A 1.25
